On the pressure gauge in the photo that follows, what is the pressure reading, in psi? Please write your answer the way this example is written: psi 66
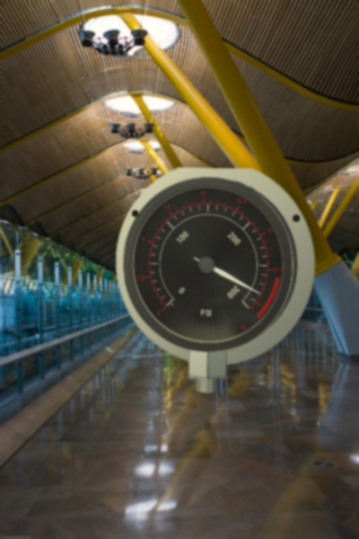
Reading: psi 280
